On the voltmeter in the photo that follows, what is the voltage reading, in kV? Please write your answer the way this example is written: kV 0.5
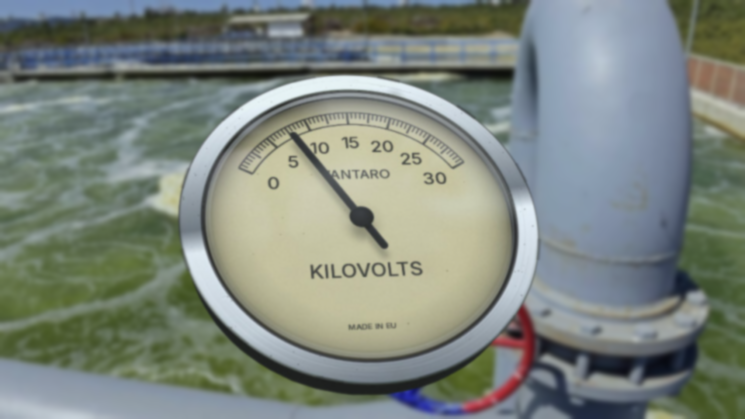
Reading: kV 7.5
